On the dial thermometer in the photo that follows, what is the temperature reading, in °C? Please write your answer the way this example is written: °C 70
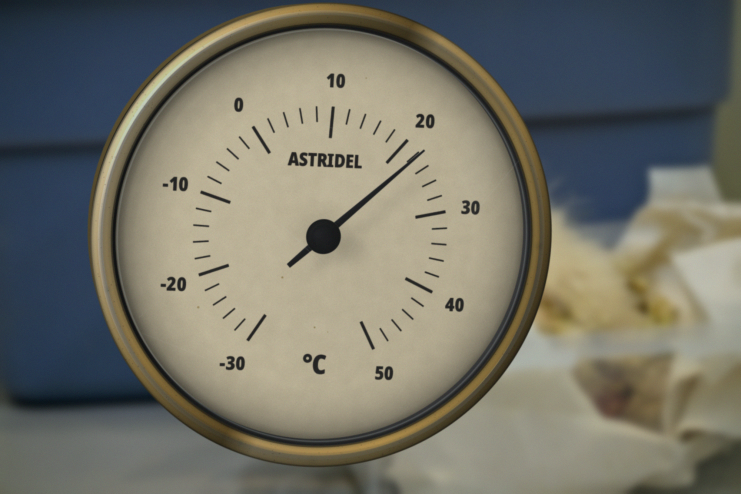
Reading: °C 22
